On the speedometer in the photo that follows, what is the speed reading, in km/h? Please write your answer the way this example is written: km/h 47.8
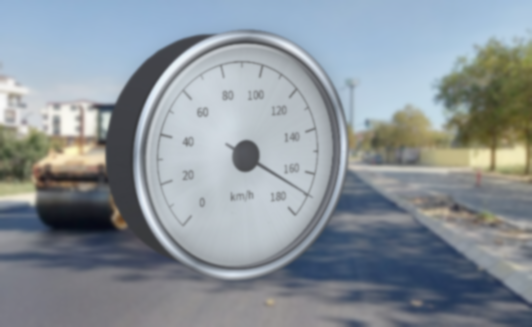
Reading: km/h 170
